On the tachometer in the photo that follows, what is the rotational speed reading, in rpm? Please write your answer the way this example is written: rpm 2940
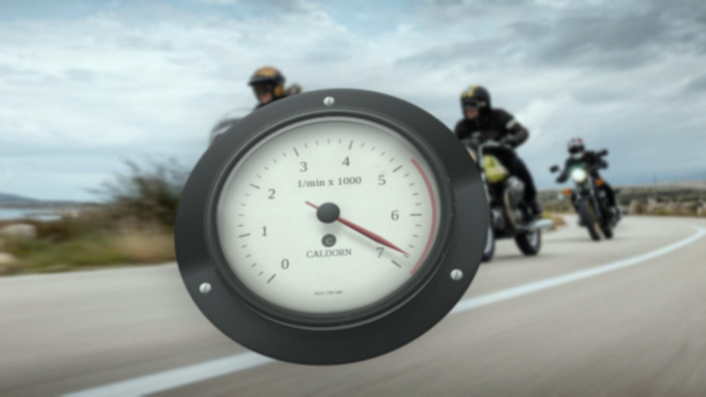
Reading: rpm 6800
